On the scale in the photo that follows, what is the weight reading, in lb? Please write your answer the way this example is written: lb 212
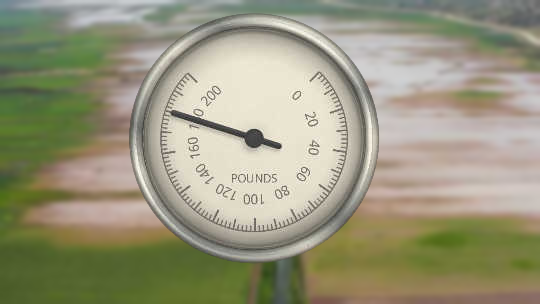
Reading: lb 180
